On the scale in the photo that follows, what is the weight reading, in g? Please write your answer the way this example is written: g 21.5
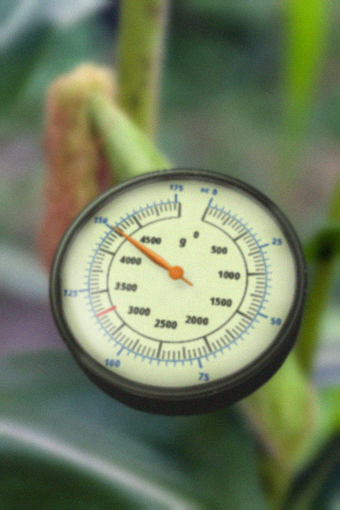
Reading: g 4250
